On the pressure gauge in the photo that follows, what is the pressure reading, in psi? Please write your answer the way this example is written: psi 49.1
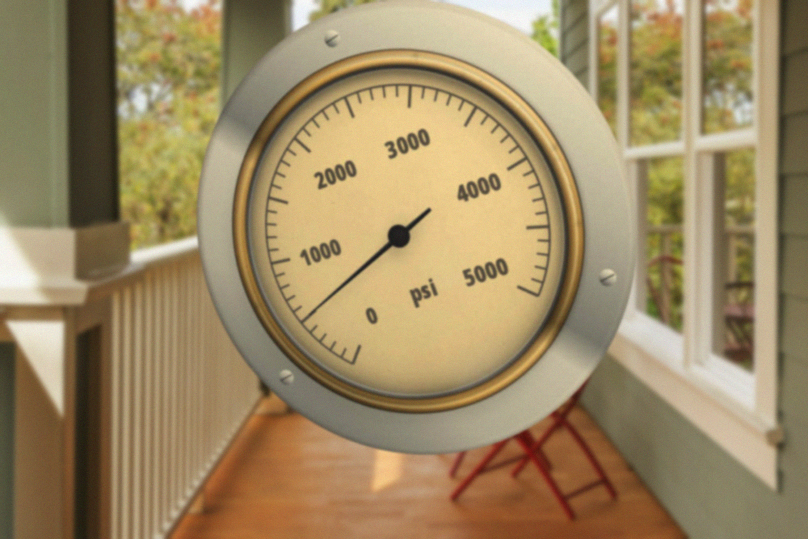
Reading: psi 500
